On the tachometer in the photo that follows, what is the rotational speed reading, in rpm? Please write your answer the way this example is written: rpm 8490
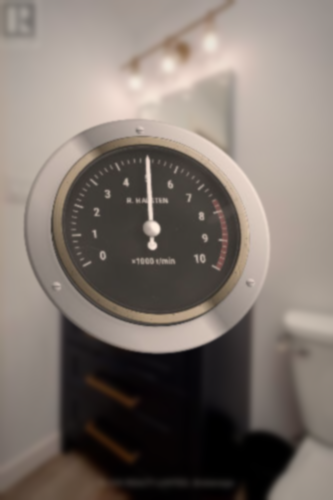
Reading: rpm 5000
